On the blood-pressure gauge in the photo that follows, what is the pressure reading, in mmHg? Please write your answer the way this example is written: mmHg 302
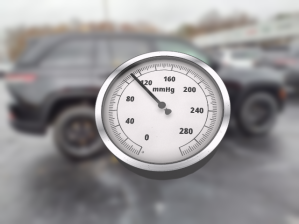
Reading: mmHg 110
